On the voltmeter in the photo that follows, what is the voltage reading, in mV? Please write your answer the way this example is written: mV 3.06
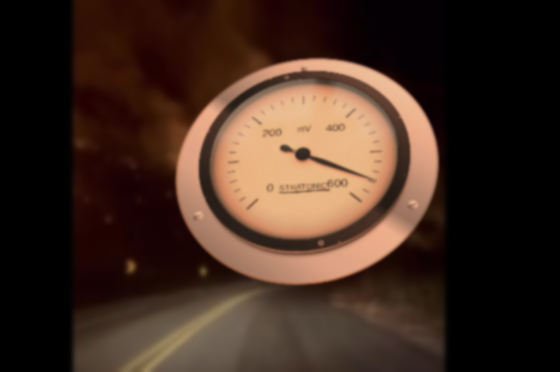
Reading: mV 560
